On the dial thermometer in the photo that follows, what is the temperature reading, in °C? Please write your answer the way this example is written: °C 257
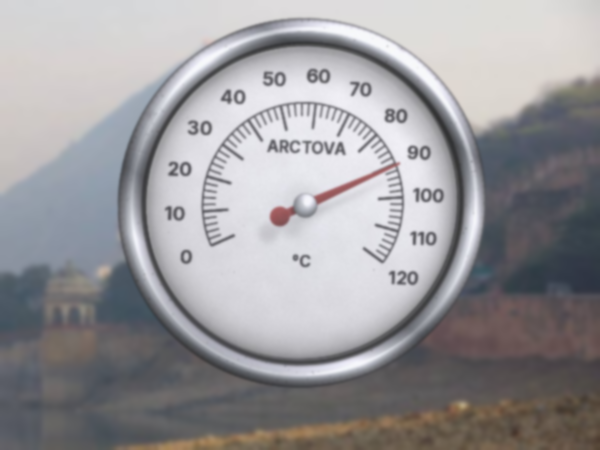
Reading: °C 90
